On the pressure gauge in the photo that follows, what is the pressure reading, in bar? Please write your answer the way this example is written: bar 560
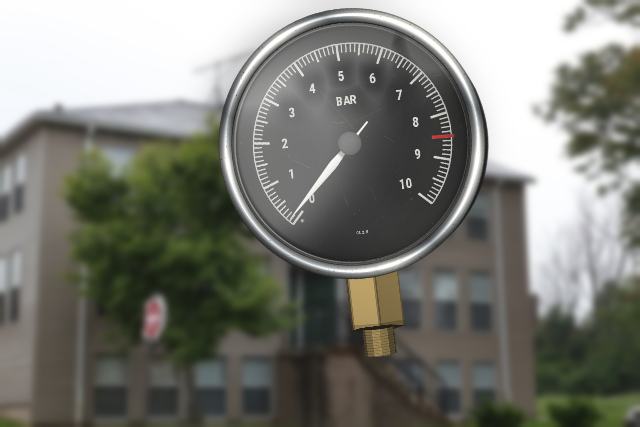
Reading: bar 0.1
